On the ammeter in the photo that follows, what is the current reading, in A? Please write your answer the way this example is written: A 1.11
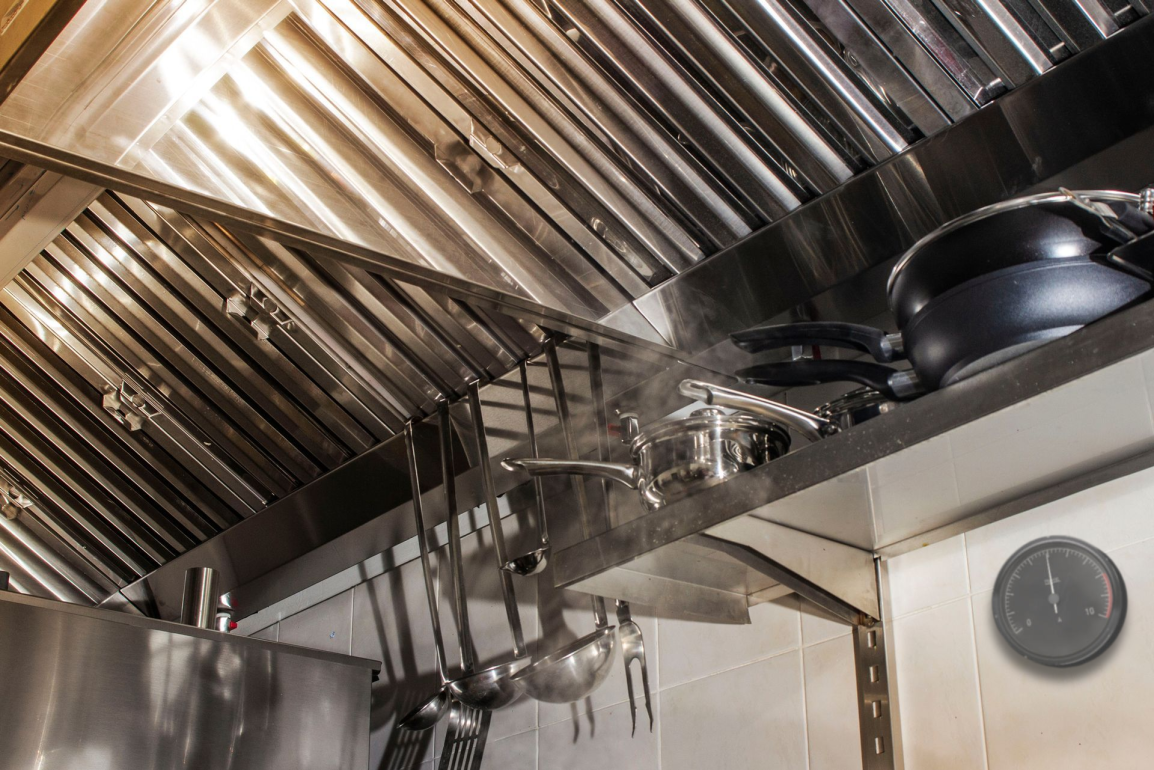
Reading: A 5
